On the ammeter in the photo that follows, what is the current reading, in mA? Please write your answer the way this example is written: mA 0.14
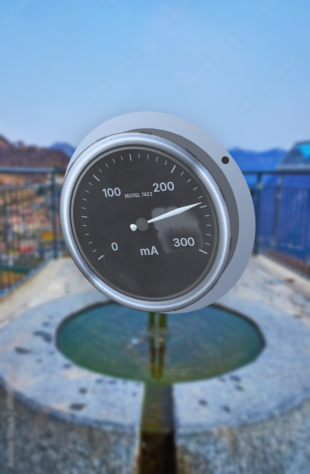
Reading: mA 245
